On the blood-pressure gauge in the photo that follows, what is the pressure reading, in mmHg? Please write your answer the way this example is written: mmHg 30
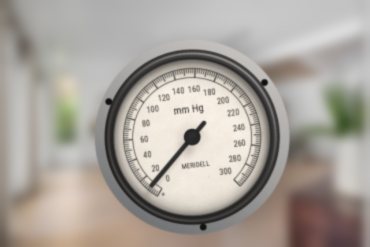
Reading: mmHg 10
